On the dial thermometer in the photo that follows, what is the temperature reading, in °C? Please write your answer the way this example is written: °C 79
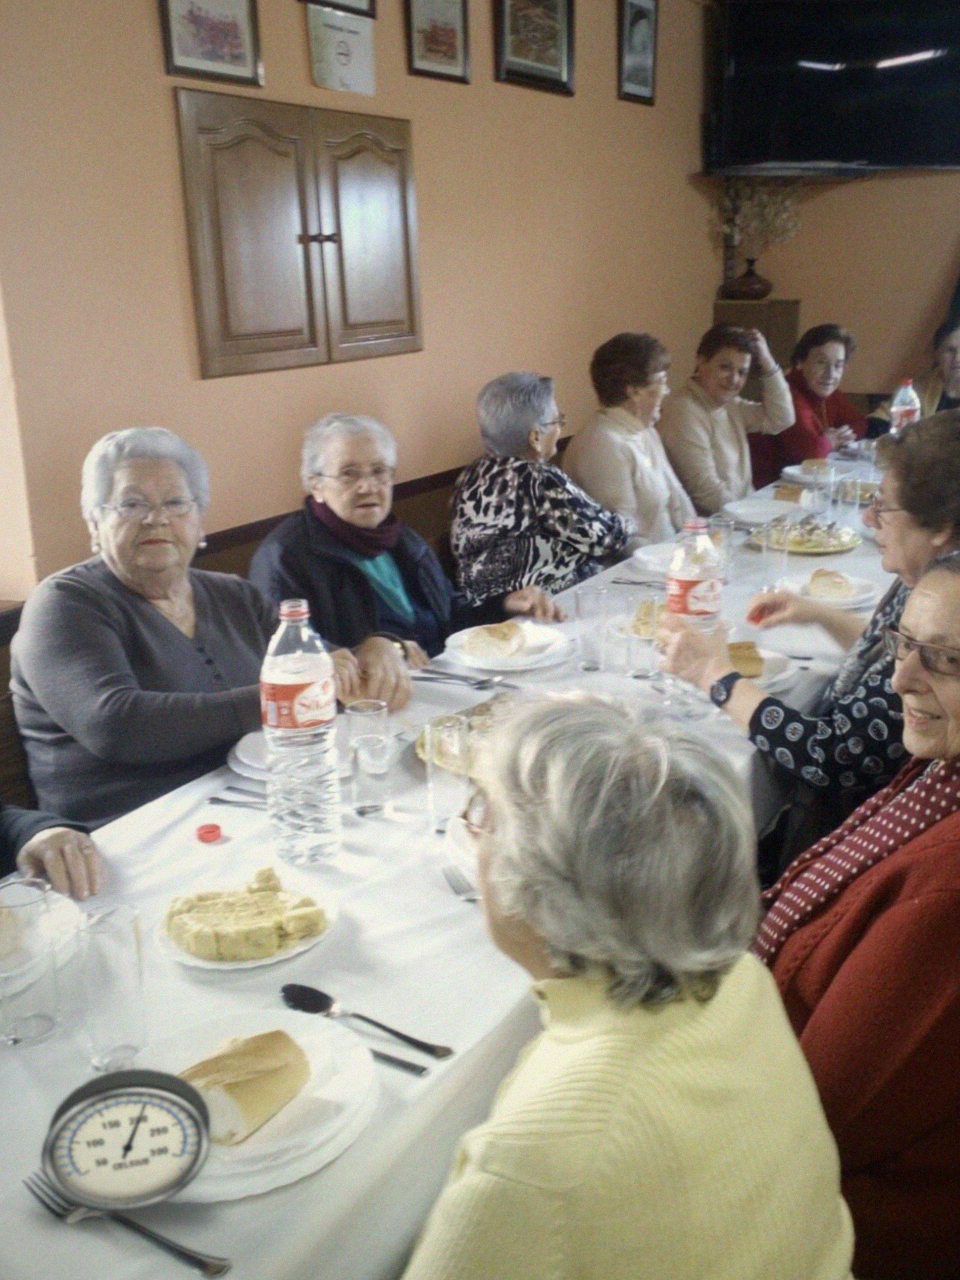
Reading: °C 200
